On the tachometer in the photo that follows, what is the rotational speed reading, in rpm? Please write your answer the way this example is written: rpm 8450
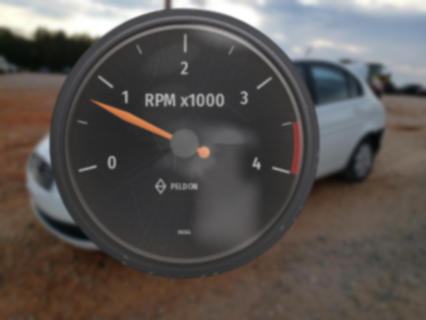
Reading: rpm 750
